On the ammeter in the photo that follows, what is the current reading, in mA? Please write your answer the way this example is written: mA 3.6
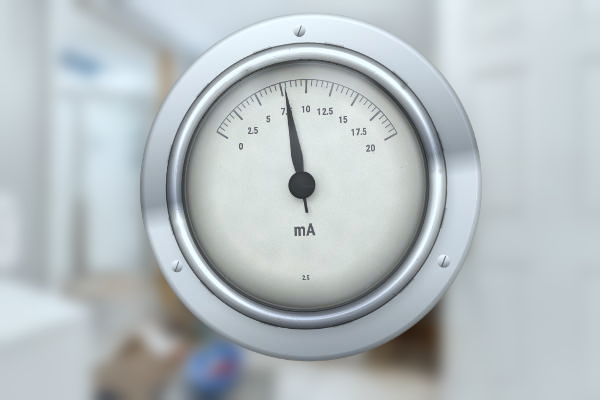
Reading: mA 8
